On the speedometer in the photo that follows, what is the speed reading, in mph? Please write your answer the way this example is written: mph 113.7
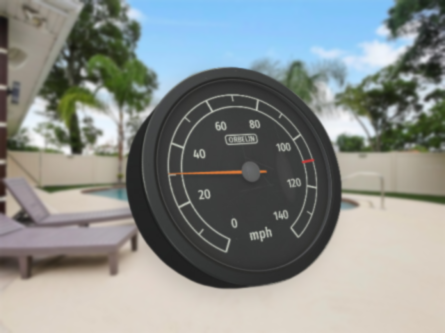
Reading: mph 30
